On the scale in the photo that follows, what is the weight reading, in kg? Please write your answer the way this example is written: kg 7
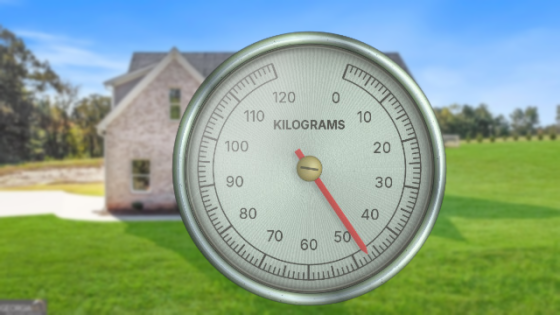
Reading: kg 47
